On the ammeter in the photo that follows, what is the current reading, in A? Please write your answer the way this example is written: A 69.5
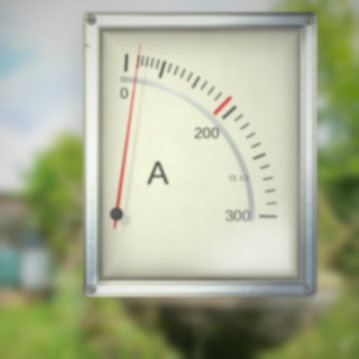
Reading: A 50
